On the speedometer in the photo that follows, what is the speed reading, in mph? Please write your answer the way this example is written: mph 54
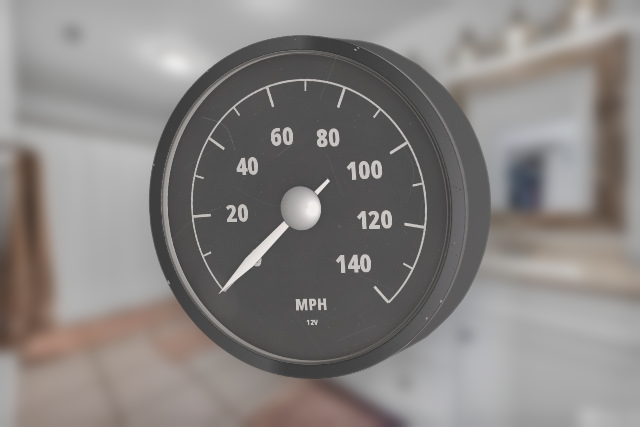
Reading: mph 0
